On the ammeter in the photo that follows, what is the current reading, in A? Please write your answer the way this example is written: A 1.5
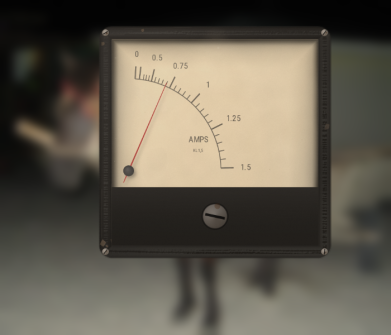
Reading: A 0.7
